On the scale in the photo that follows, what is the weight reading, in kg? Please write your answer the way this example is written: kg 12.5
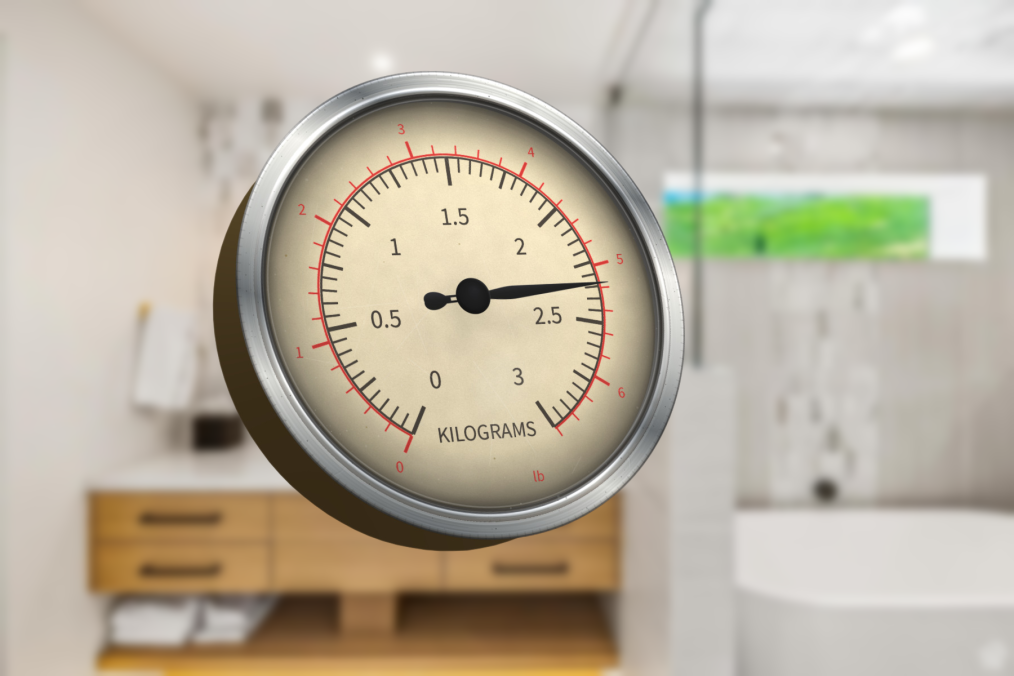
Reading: kg 2.35
